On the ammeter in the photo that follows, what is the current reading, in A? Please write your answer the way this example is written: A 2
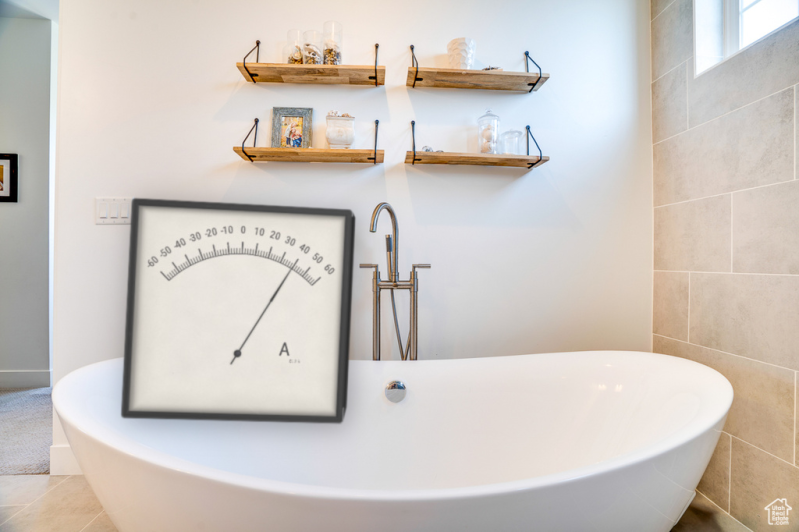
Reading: A 40
